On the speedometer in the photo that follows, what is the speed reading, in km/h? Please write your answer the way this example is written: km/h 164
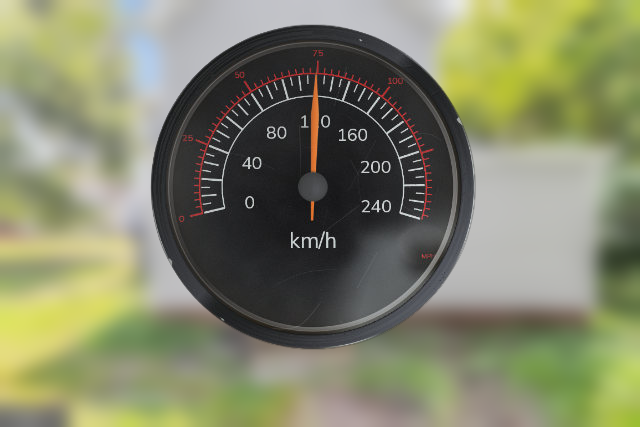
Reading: km/h 120
